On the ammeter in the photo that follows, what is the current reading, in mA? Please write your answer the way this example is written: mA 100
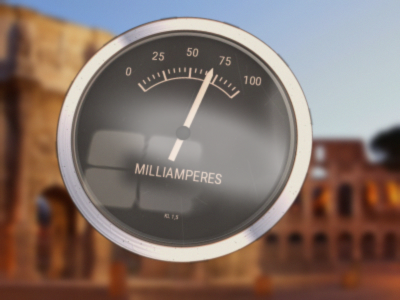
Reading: mA 70
